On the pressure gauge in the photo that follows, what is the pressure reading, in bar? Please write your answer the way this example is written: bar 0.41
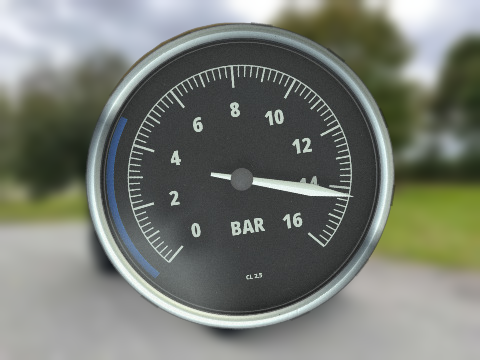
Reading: bar 14.2
